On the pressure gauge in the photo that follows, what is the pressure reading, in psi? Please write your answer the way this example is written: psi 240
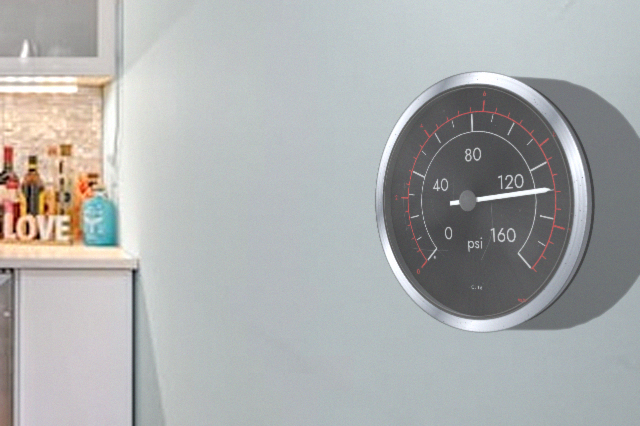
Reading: psi 130
